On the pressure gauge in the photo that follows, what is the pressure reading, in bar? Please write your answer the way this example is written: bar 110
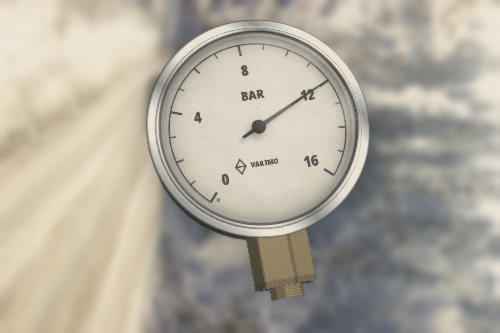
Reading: bar 12
